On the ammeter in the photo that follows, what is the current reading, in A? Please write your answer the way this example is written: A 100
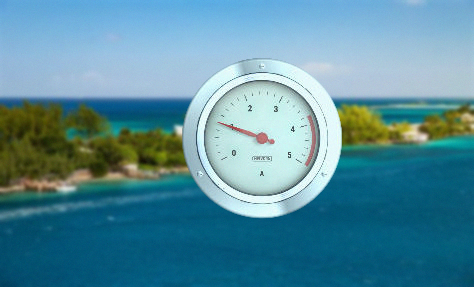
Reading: A 1
